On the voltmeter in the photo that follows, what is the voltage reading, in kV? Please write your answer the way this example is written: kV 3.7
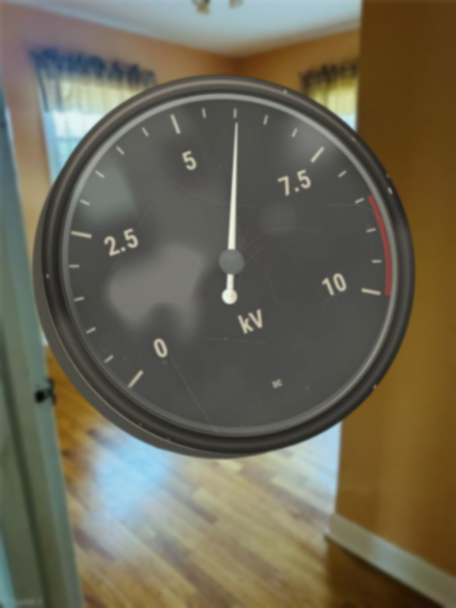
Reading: kV 6
